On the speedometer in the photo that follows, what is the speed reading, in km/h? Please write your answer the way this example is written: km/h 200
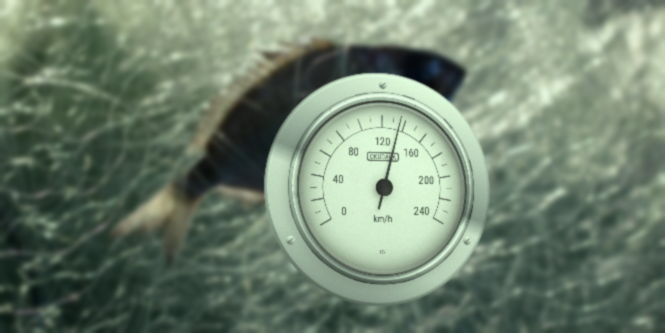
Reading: km/h 135
